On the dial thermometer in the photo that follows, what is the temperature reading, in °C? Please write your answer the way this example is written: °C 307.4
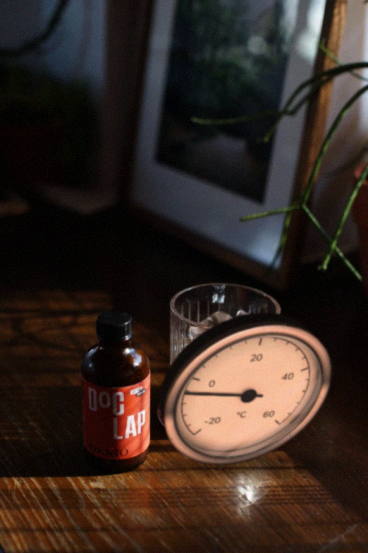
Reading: °C -4
